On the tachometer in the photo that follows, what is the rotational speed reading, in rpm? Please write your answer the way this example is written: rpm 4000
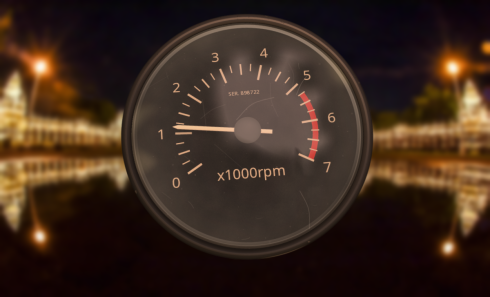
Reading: rpm 1125
